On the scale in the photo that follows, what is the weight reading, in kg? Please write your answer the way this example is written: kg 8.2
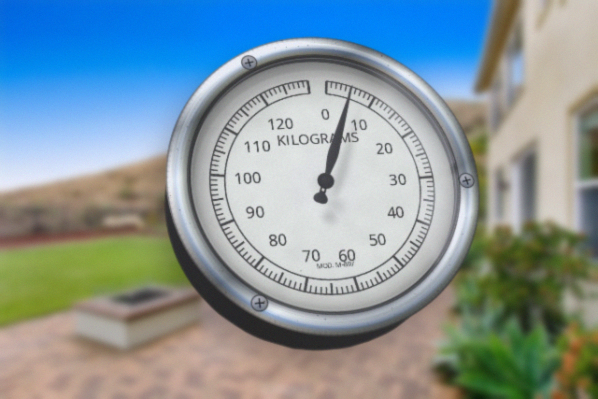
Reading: kg 5
